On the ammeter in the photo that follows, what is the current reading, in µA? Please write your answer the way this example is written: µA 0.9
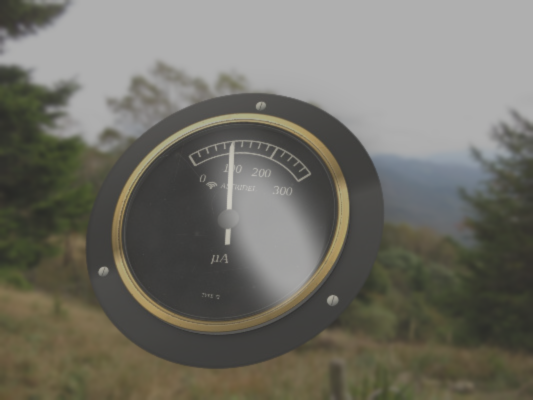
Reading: µA 100
